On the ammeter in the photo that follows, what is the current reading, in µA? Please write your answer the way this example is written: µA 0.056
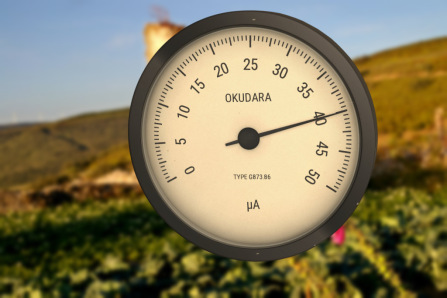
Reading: µA 40
